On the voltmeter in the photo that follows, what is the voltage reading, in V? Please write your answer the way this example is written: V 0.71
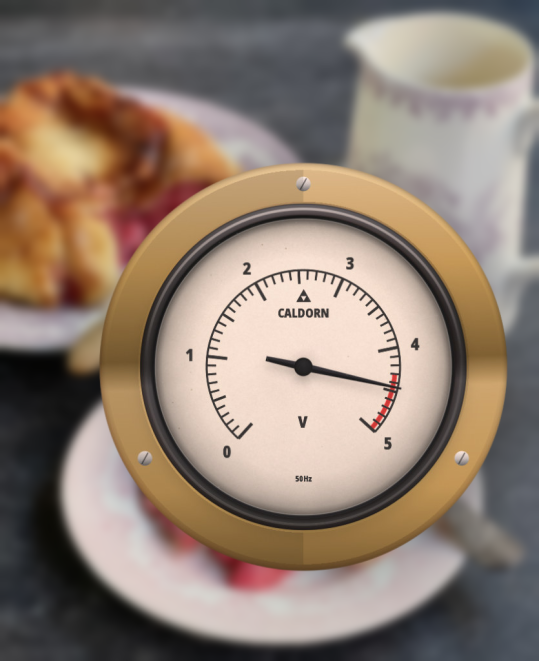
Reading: V 4.45
